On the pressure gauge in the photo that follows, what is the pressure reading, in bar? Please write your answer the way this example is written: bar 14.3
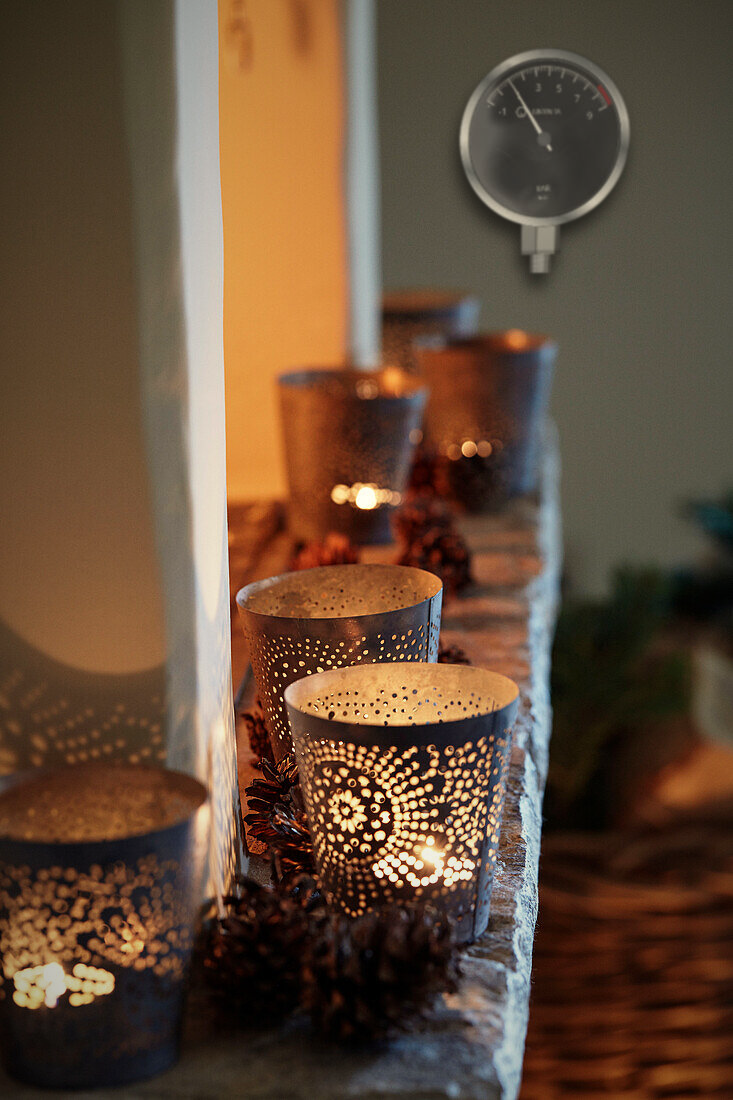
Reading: bar 1
